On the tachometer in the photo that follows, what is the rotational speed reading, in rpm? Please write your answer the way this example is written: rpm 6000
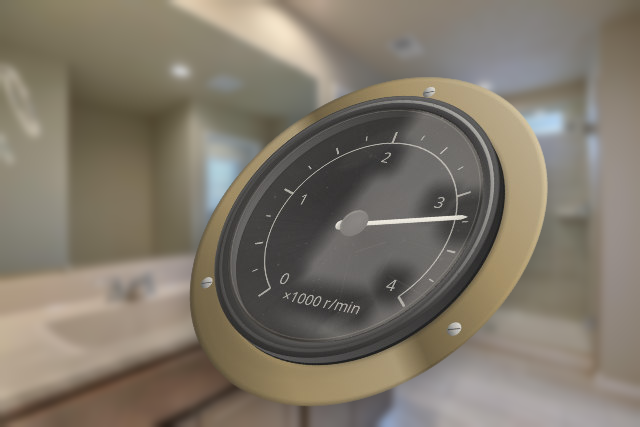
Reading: rpm 3250
